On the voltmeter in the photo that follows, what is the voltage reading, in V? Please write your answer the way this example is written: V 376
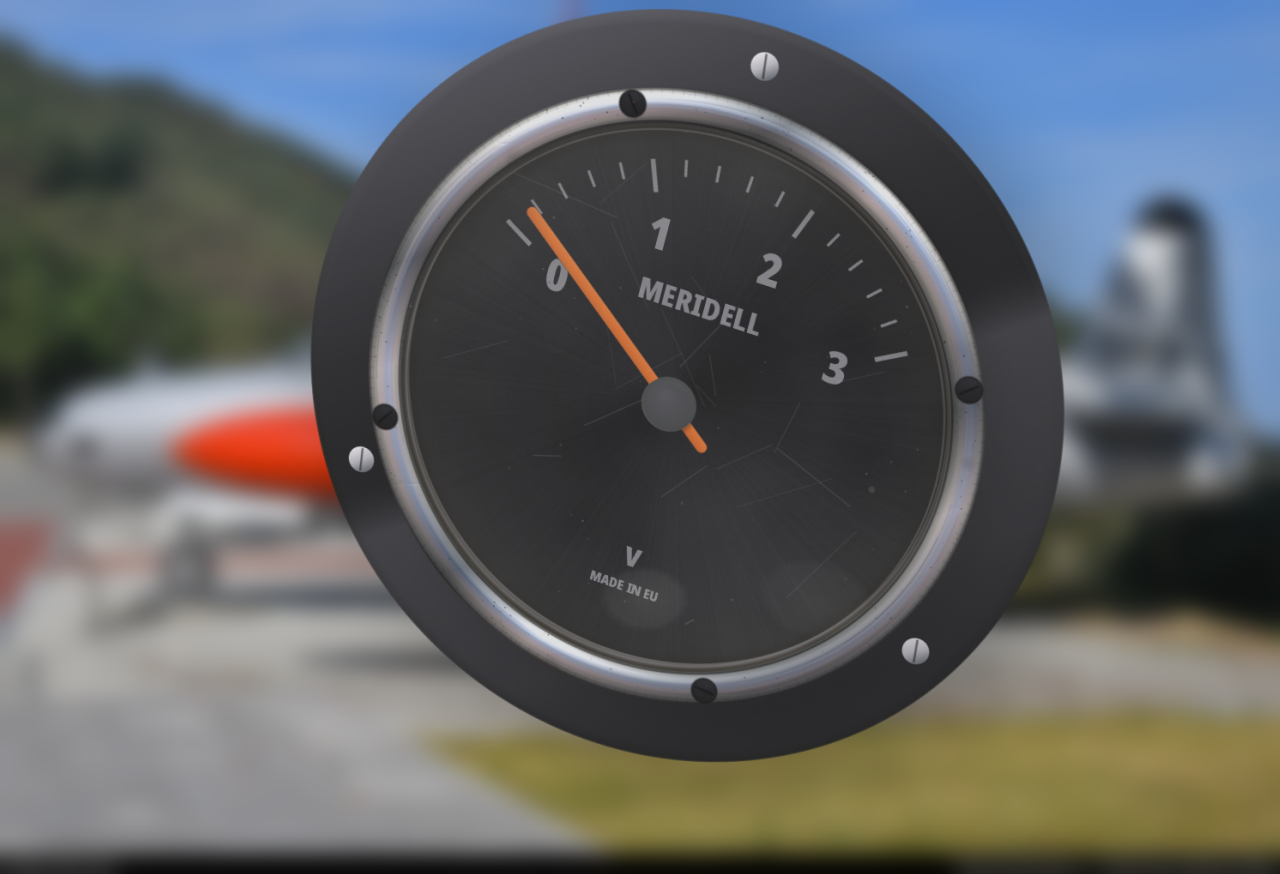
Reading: V 0.2
